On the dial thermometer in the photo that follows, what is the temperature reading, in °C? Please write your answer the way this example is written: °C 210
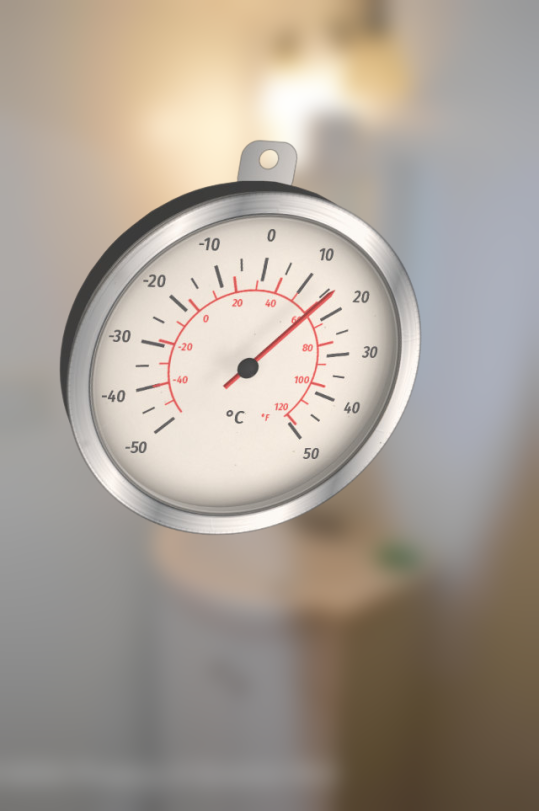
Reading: °C 15
